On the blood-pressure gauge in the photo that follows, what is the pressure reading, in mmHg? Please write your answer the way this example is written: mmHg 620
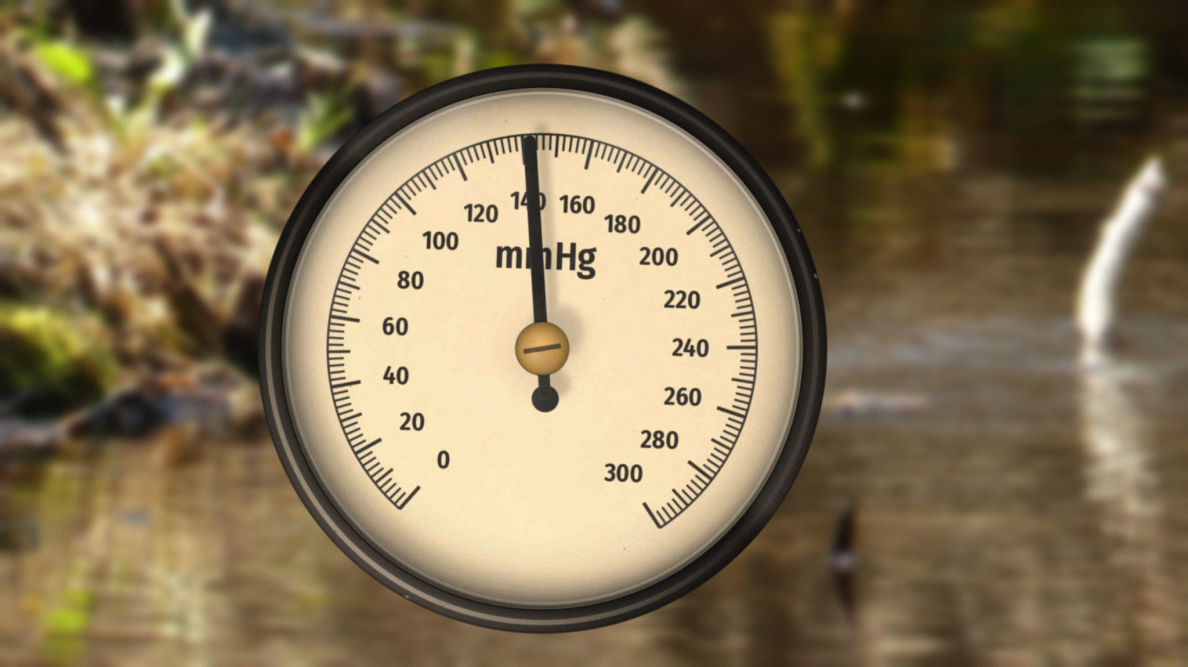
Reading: mmHg 142
